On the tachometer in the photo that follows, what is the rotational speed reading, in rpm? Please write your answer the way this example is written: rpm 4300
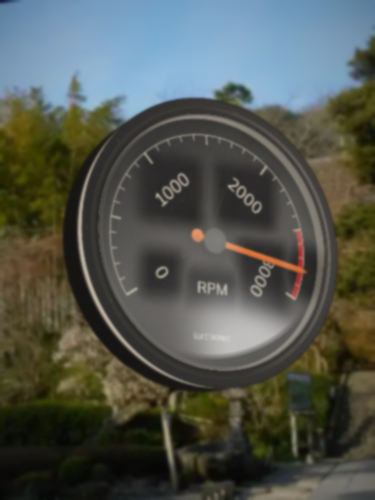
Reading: rpm 2800
